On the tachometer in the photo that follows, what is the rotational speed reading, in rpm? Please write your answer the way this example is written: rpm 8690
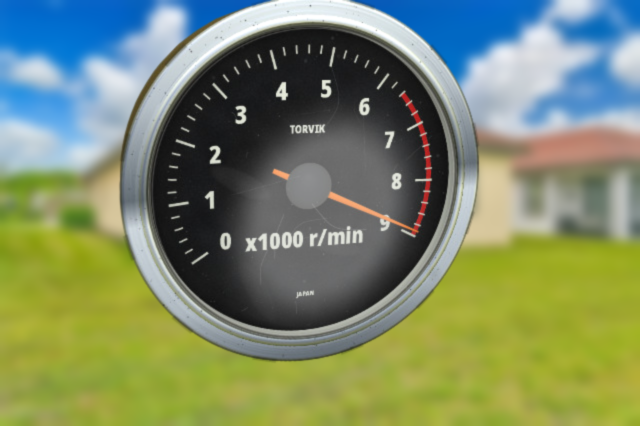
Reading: rpm 8900
